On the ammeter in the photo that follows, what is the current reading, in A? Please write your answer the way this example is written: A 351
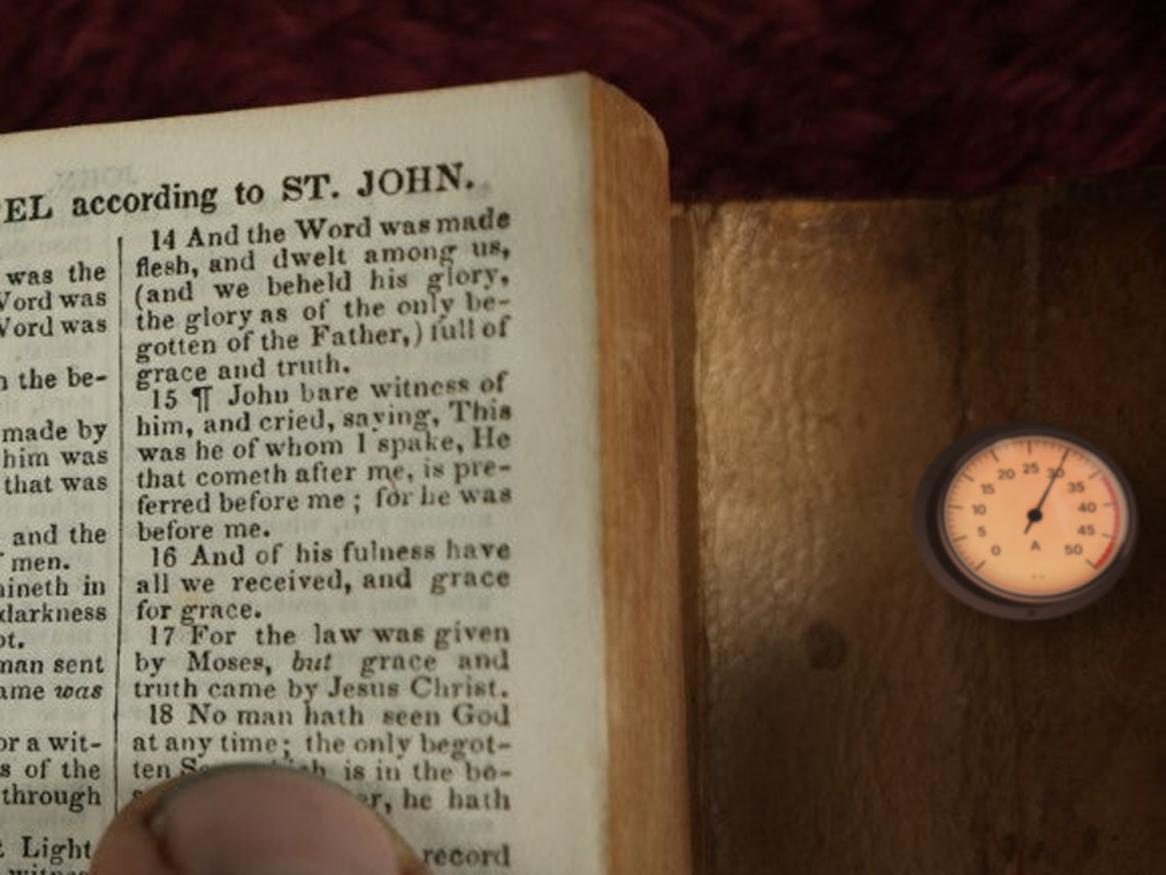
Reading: A 30
